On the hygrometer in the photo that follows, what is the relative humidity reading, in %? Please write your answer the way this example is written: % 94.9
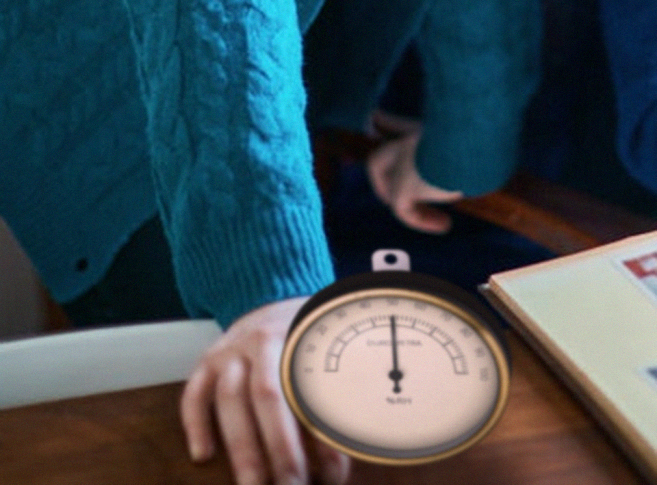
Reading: % 50
